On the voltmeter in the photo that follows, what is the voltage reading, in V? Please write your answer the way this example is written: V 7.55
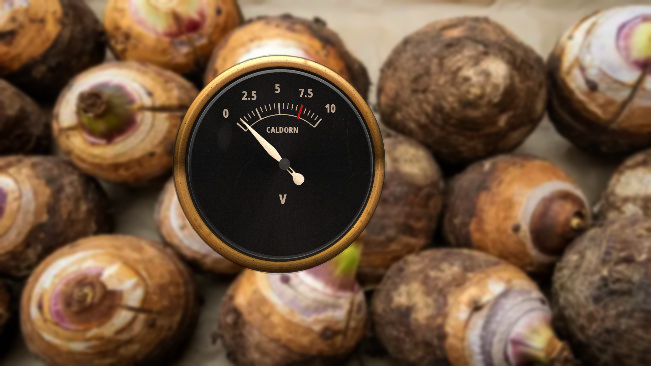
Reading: V 0.5
